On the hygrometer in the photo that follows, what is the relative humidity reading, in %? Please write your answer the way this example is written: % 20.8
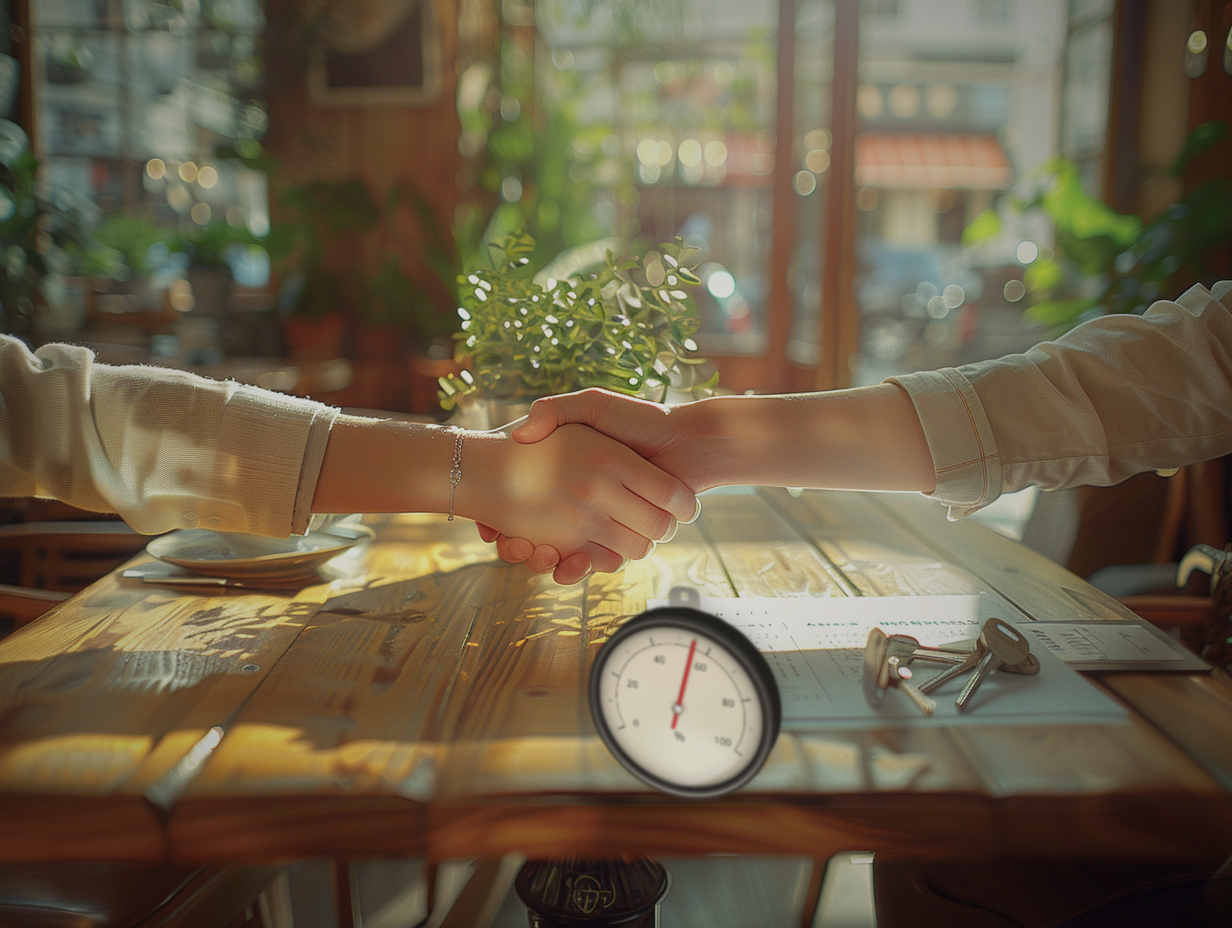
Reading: % 55
